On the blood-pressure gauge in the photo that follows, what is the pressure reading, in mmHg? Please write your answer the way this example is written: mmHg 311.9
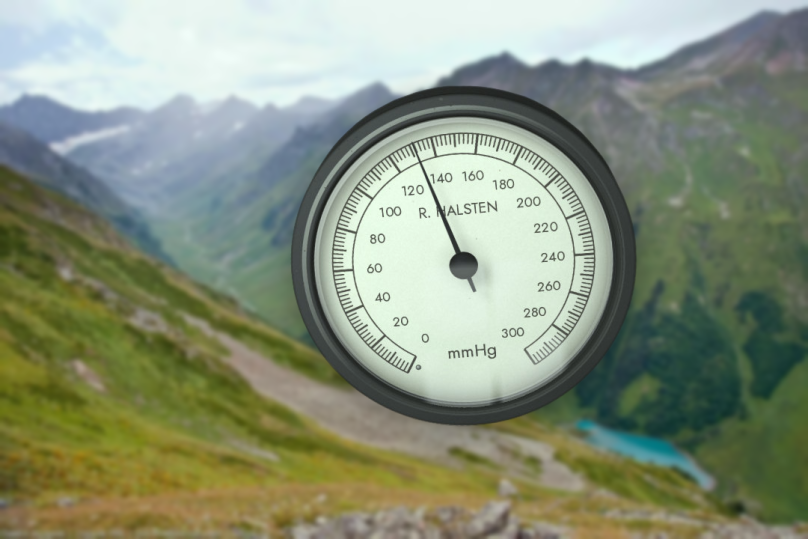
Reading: mmHg 132
